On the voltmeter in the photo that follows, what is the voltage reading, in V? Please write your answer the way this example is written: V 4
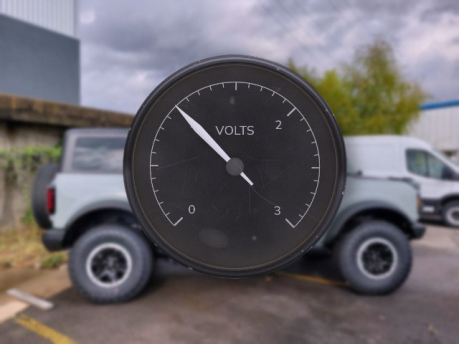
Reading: V 1
